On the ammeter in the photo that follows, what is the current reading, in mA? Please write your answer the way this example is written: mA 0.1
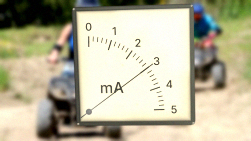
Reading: mA 3
